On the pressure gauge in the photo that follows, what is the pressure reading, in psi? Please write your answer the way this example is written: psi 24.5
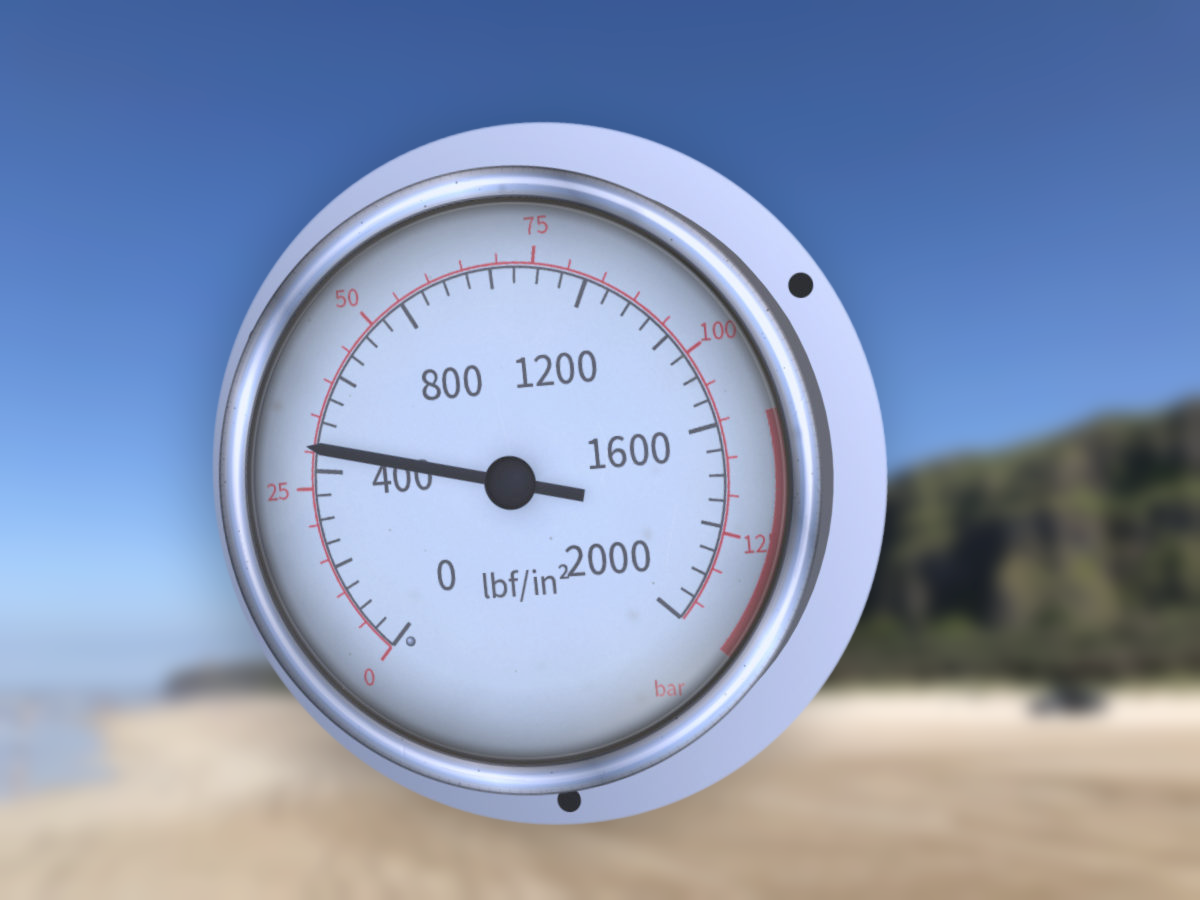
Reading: psi 450
